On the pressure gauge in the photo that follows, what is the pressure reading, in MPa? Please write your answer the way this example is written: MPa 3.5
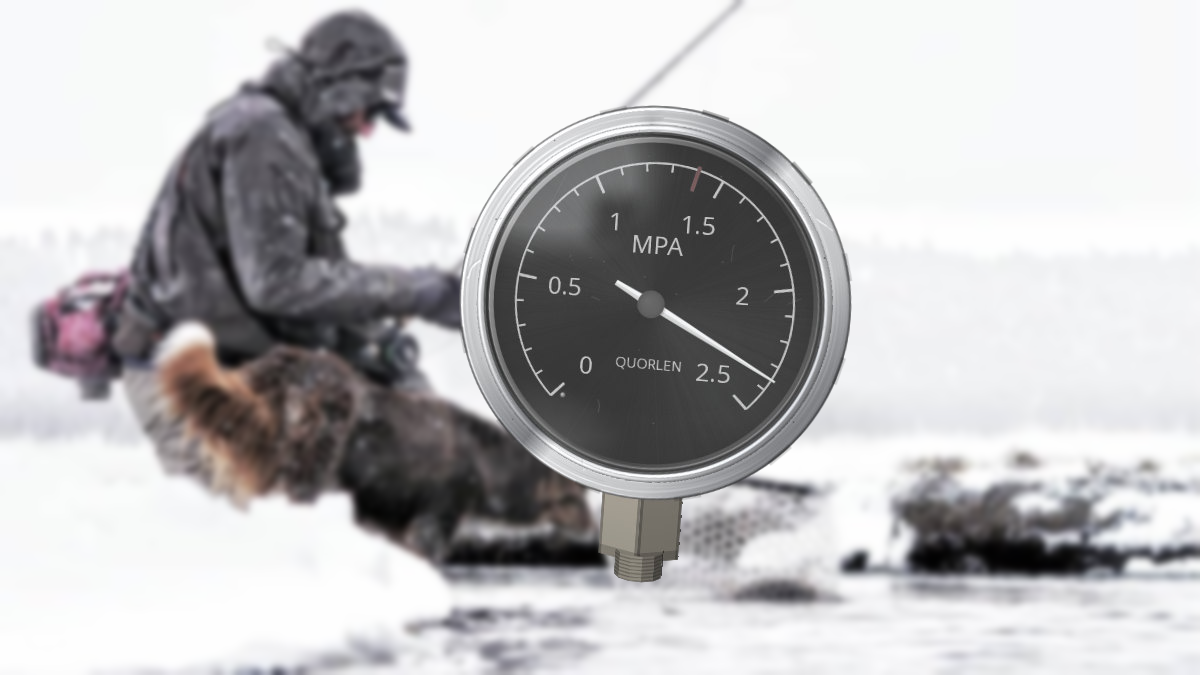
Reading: MPa 2.35
